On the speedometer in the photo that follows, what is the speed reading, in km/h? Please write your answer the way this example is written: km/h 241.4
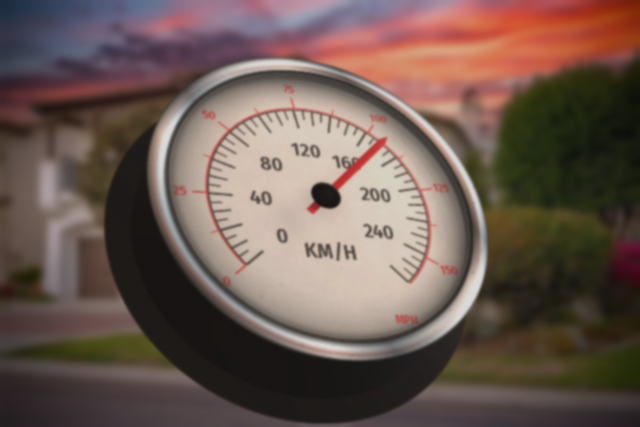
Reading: km/h 170
